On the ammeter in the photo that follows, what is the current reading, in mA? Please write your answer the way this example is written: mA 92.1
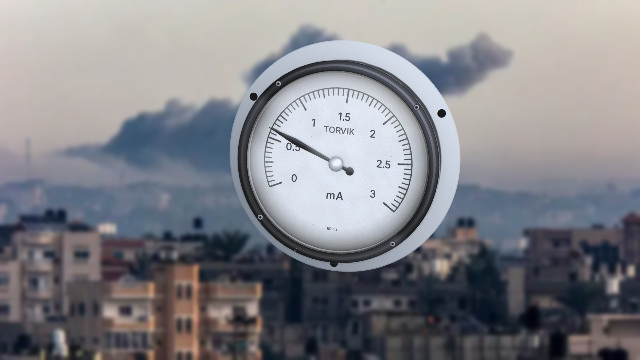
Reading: mA 0.6
